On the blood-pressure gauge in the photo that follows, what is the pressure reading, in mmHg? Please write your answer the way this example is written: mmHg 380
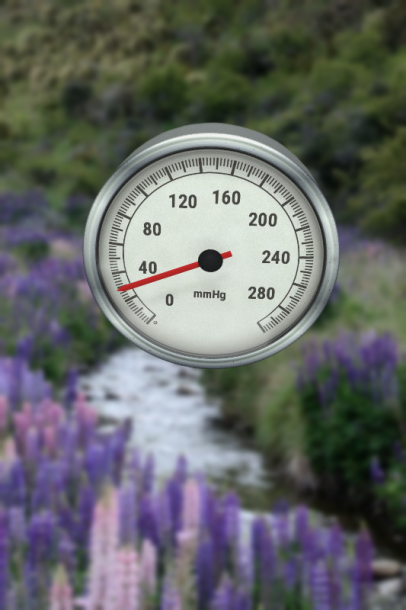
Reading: mmHg 30
